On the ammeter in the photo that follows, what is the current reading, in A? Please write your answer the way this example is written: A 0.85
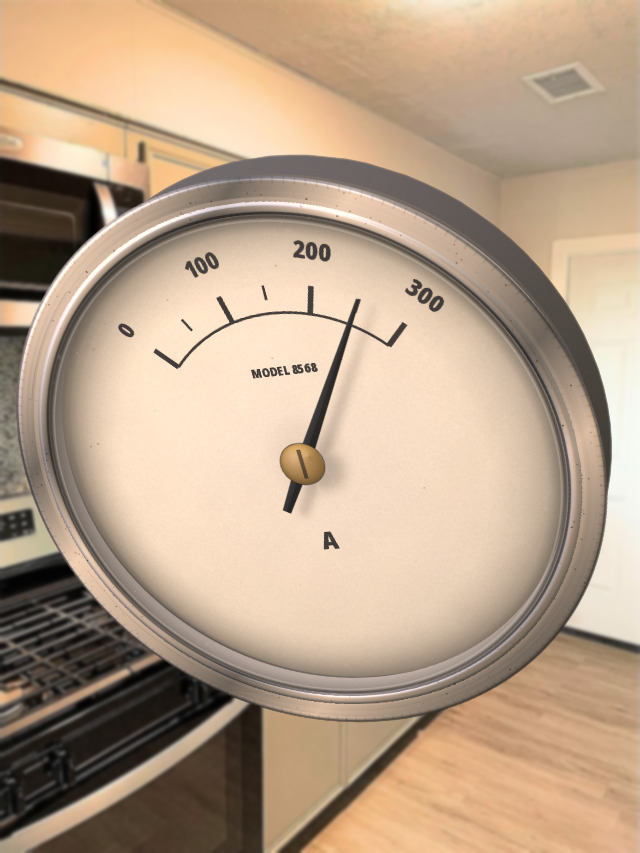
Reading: A 250
